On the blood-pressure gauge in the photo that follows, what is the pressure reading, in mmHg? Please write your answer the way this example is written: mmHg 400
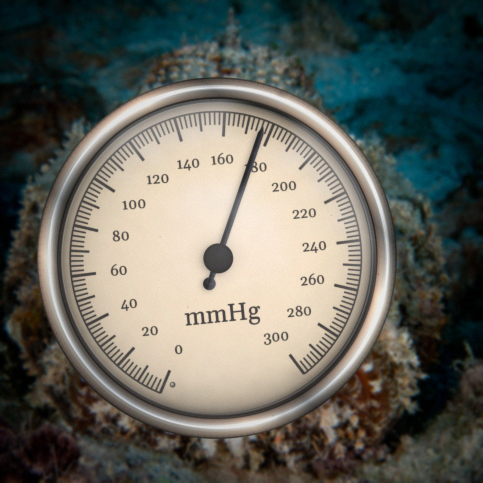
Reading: mmHg 176
